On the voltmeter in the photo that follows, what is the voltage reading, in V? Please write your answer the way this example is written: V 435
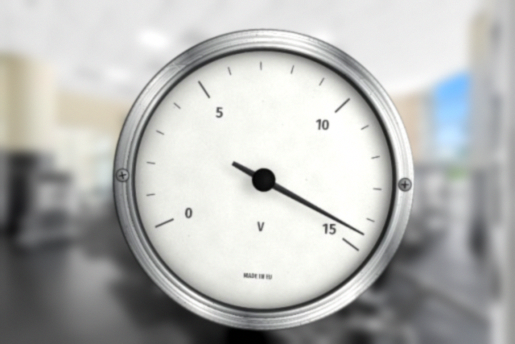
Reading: V 14.5
